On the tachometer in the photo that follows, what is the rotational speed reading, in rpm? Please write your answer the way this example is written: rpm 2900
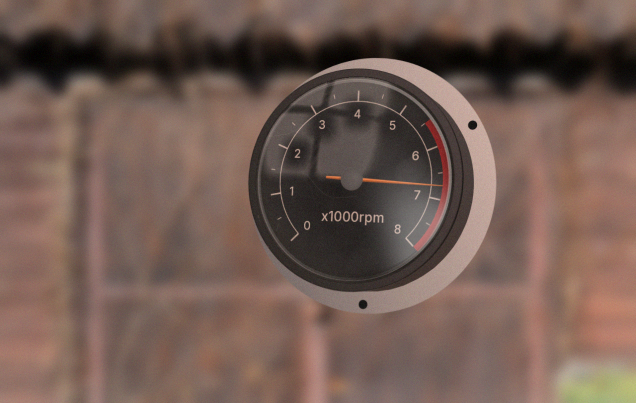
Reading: rpm 6750
